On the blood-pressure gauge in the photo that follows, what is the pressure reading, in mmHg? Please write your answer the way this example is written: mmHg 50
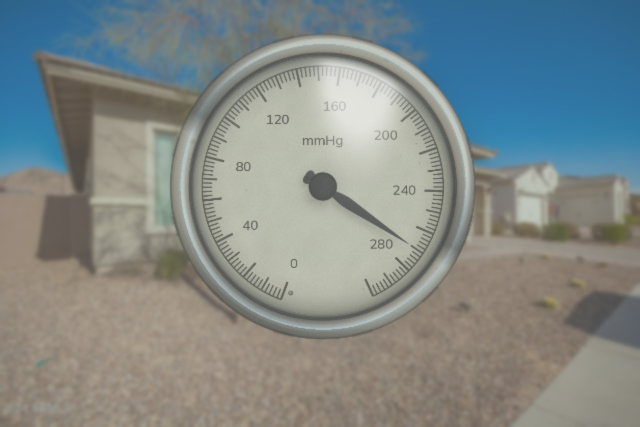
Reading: mmHg 270
